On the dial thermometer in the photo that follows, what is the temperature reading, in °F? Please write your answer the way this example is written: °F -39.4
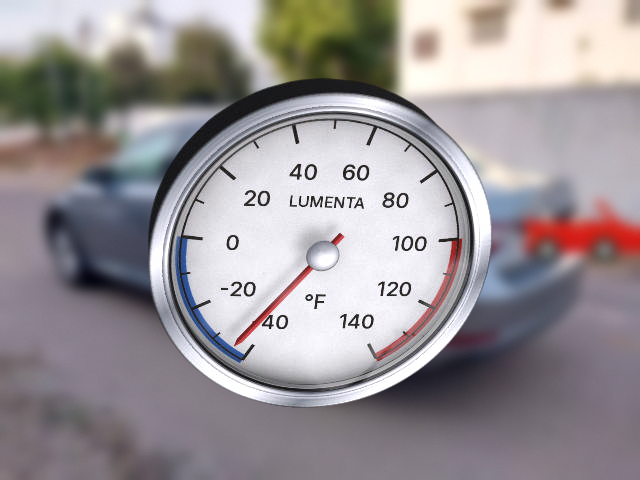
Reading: °F -35
